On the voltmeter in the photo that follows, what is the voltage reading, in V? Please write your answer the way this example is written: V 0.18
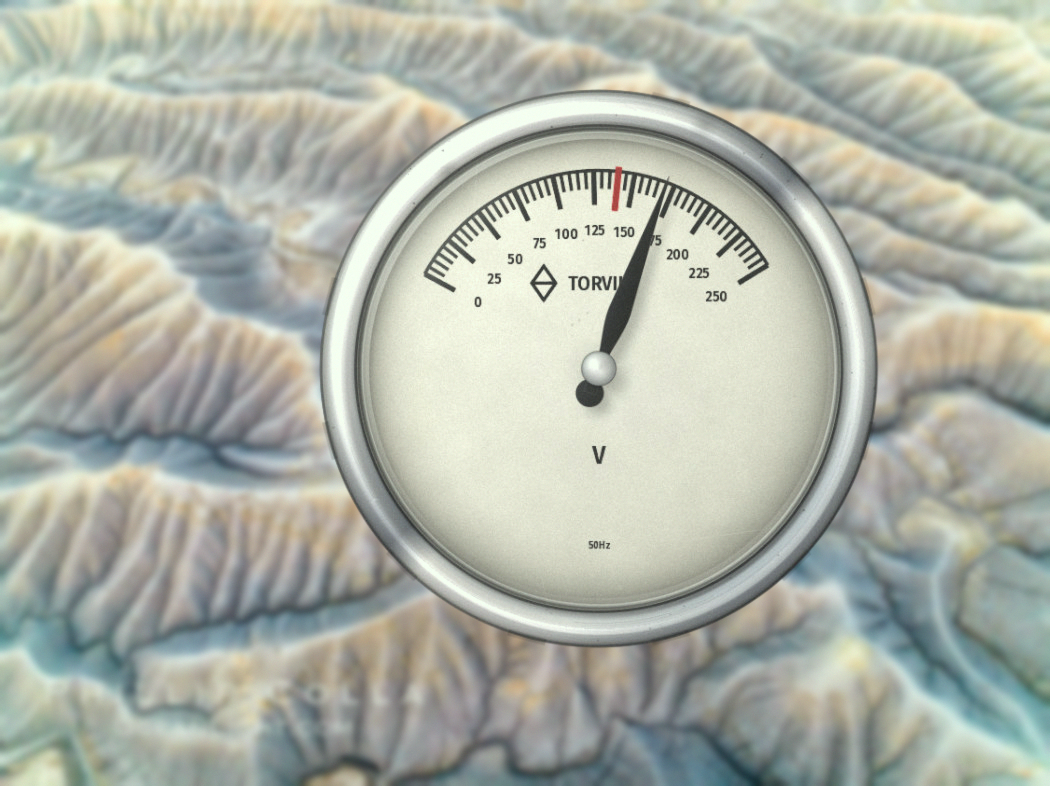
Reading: V 170
